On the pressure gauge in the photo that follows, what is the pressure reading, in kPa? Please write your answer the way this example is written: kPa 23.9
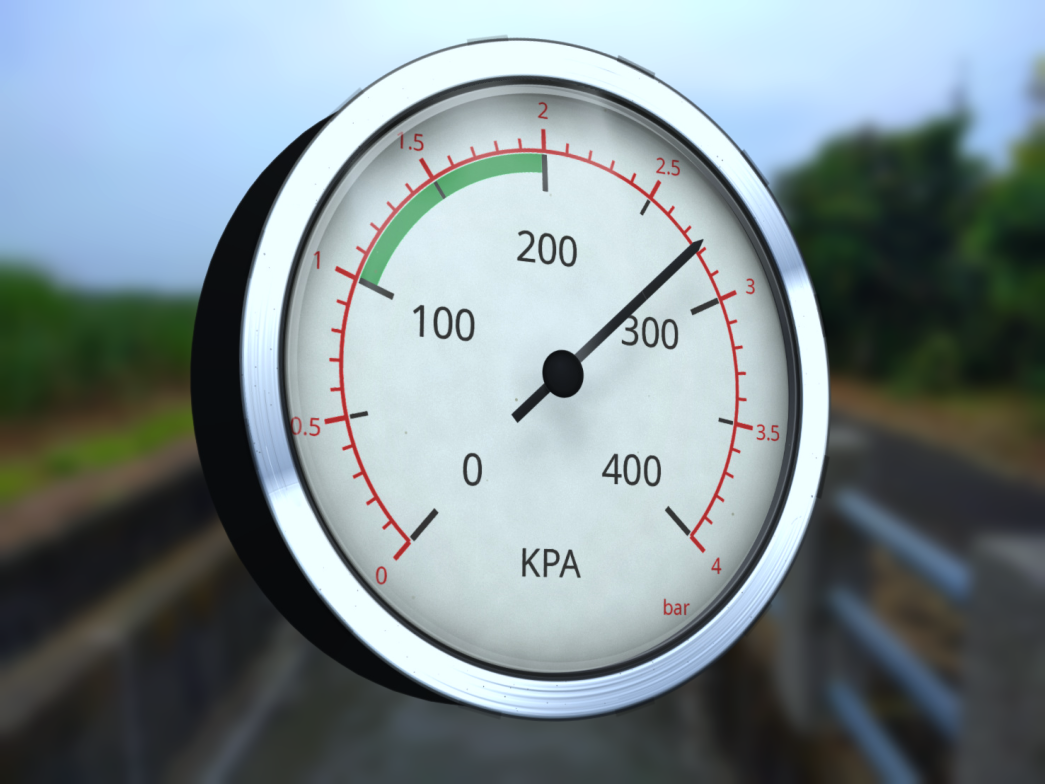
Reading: kPa 275
